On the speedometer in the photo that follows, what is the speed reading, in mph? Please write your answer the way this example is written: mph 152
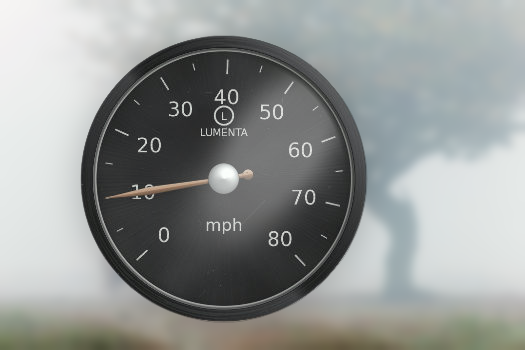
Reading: mph 10
